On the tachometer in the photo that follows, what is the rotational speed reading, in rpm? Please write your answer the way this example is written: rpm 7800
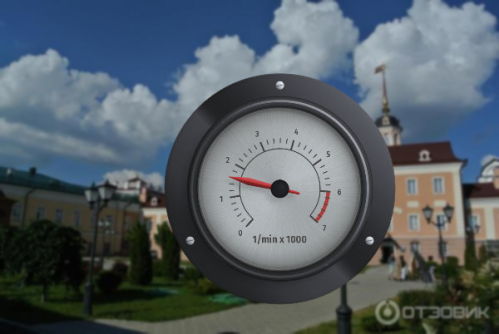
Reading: rpm 1600
